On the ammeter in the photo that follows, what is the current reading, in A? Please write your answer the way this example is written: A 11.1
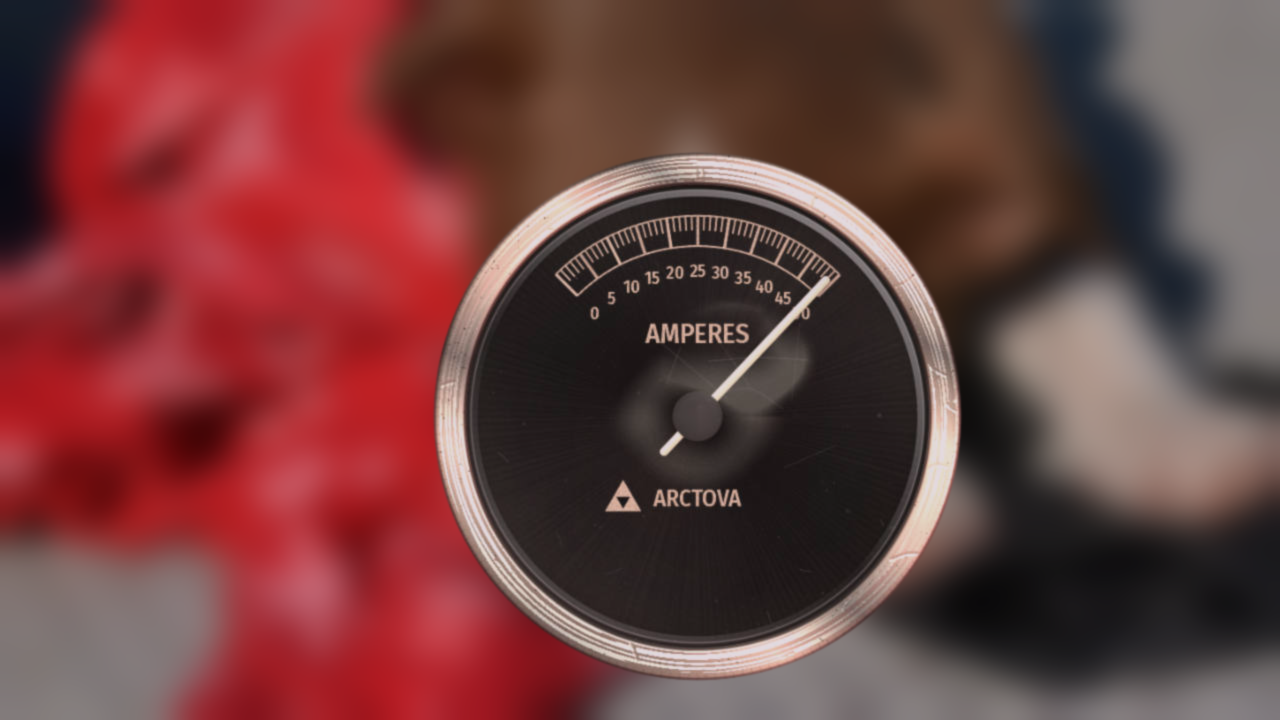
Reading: A 49
